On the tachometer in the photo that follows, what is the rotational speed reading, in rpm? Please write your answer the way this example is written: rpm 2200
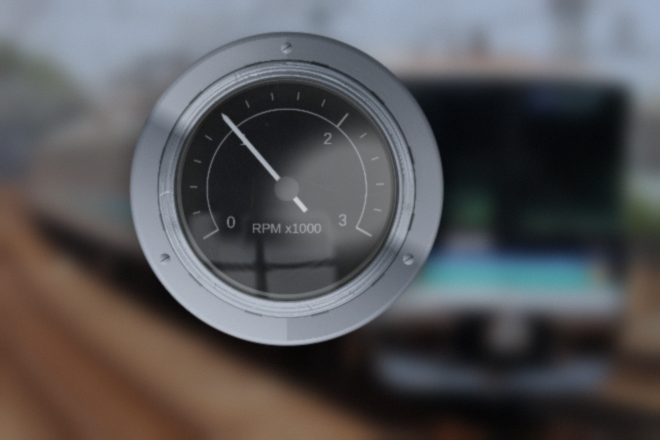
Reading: rpm 1000
